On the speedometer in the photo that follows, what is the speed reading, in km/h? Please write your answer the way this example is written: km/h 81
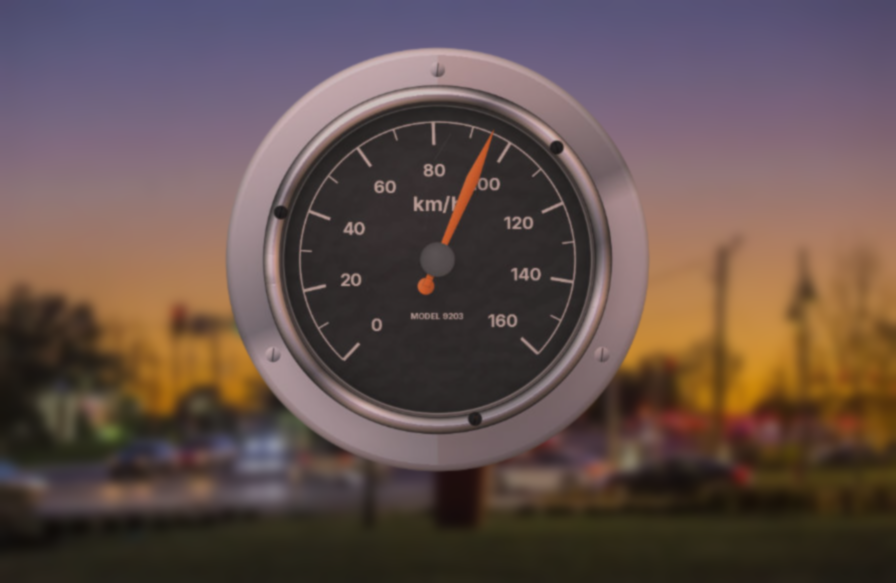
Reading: km/h 95
